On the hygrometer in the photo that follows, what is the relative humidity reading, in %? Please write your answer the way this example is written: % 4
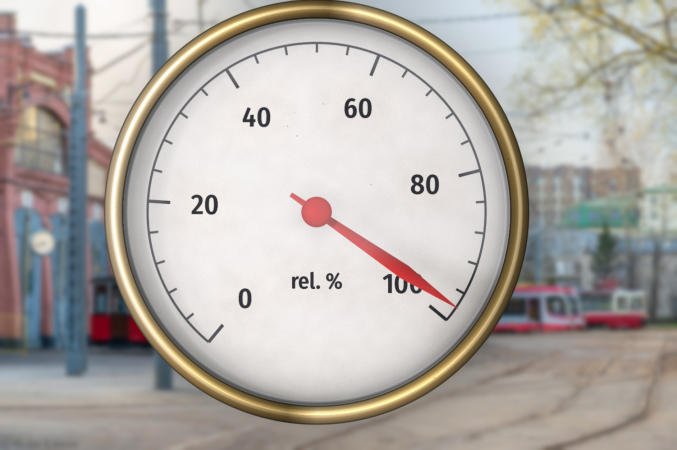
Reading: % 98
